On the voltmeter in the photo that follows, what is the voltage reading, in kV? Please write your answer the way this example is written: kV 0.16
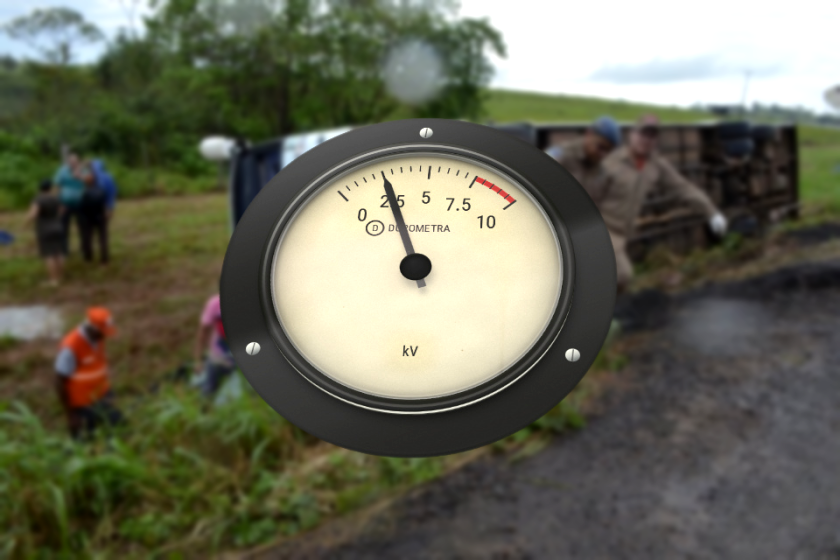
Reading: kV 2.5
